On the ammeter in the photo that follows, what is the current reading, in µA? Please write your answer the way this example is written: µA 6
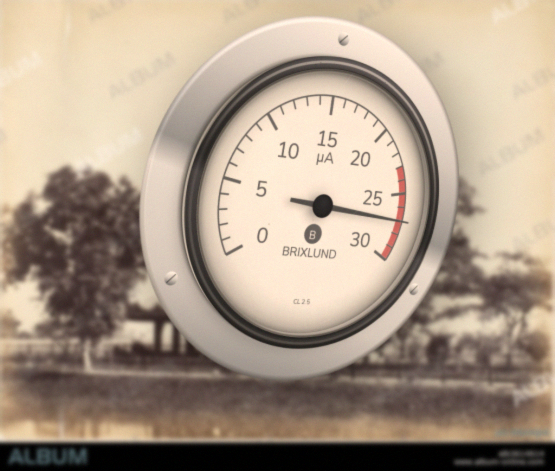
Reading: µA 27
